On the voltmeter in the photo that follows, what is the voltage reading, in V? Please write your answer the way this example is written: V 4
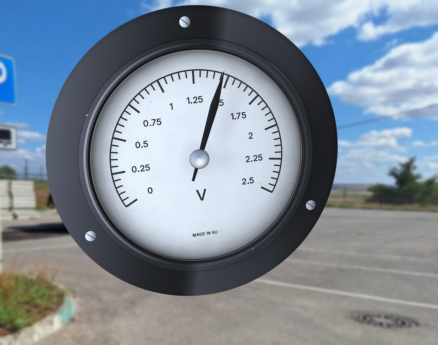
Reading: V 1.45
